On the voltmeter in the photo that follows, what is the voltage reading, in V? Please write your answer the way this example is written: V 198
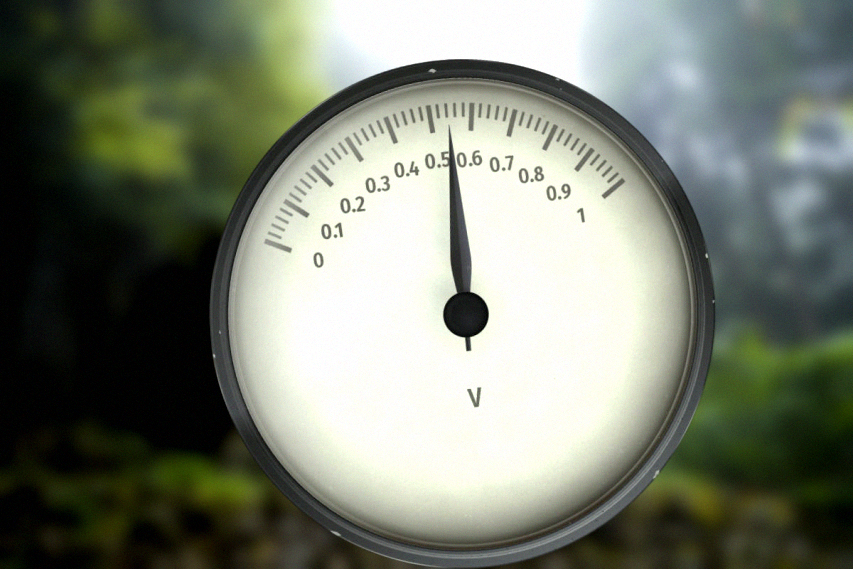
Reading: V 0.54
